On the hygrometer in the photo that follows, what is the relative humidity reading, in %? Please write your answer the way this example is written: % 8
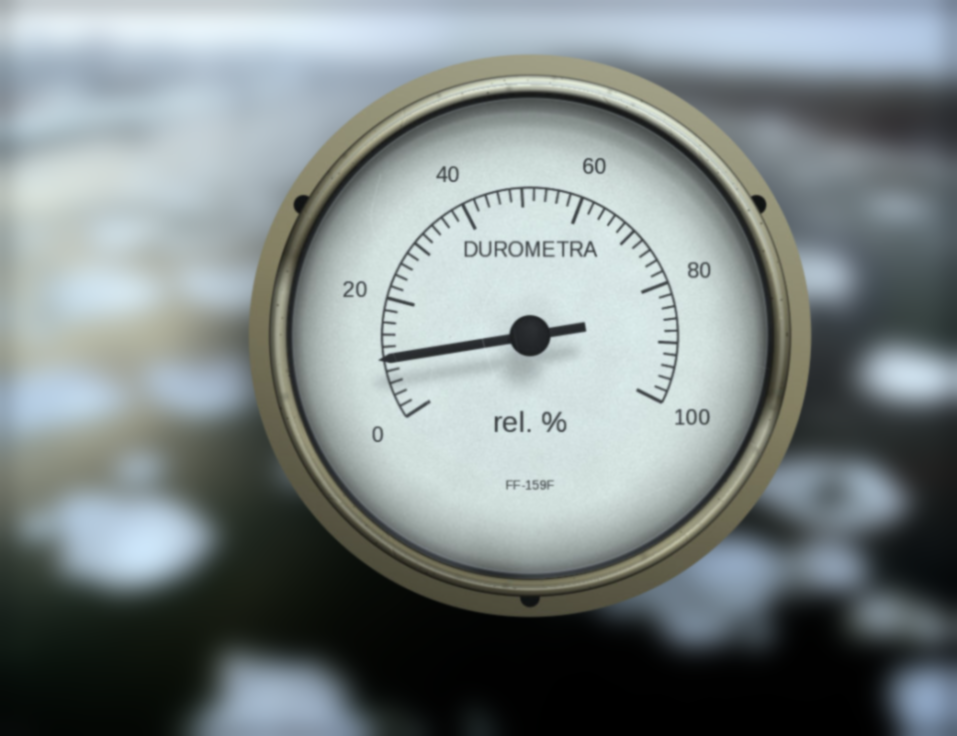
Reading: % 10
